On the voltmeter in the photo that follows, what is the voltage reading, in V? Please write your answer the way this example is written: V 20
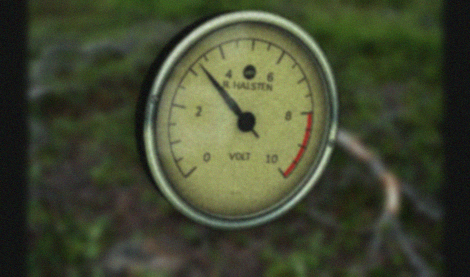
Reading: V 3.25
